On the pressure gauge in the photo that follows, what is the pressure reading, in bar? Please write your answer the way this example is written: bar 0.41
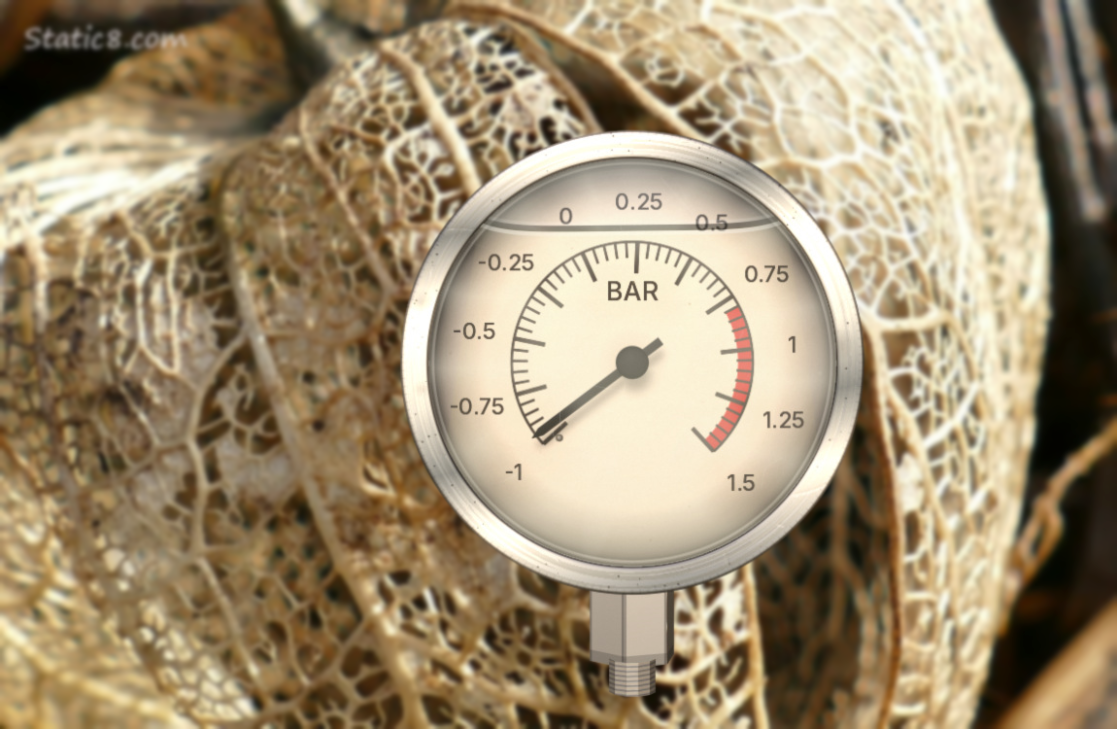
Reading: bar -0.95
